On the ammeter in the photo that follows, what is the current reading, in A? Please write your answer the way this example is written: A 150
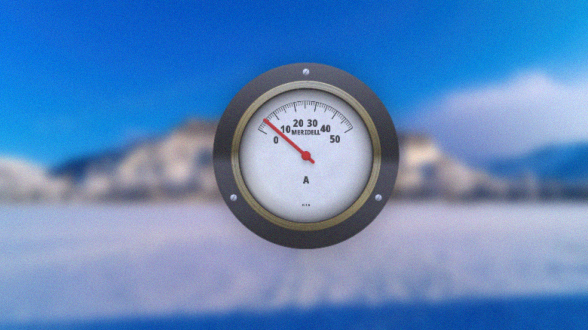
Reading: A 5
